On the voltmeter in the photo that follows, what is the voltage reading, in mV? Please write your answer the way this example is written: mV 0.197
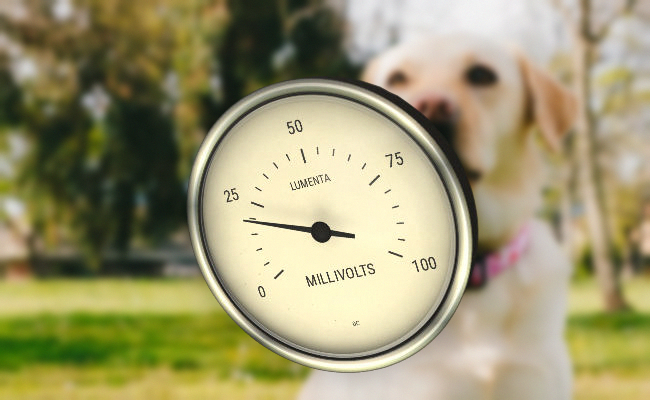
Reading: mV 20
